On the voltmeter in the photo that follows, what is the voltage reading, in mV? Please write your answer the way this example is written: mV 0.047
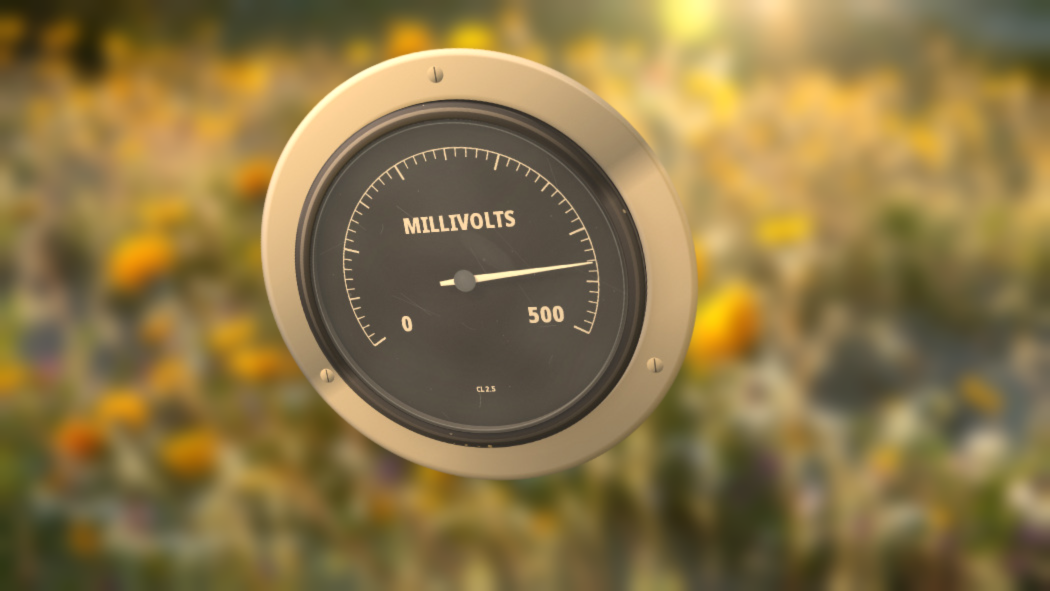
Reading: mV 430
